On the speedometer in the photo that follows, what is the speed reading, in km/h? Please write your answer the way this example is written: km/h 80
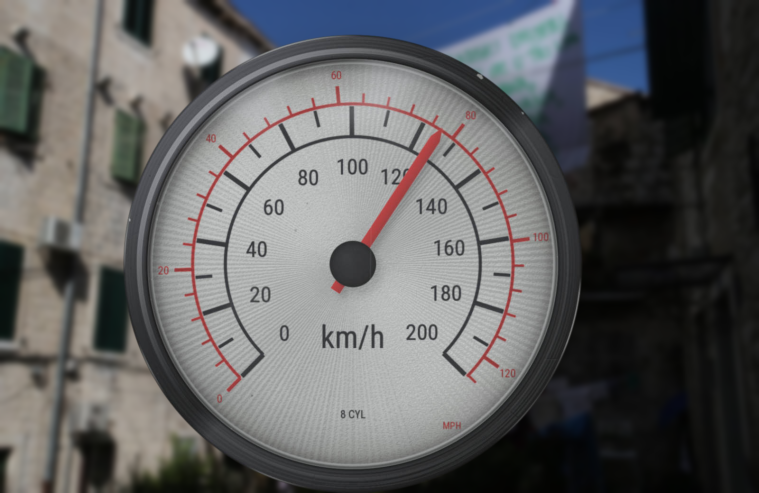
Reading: km/h 125
